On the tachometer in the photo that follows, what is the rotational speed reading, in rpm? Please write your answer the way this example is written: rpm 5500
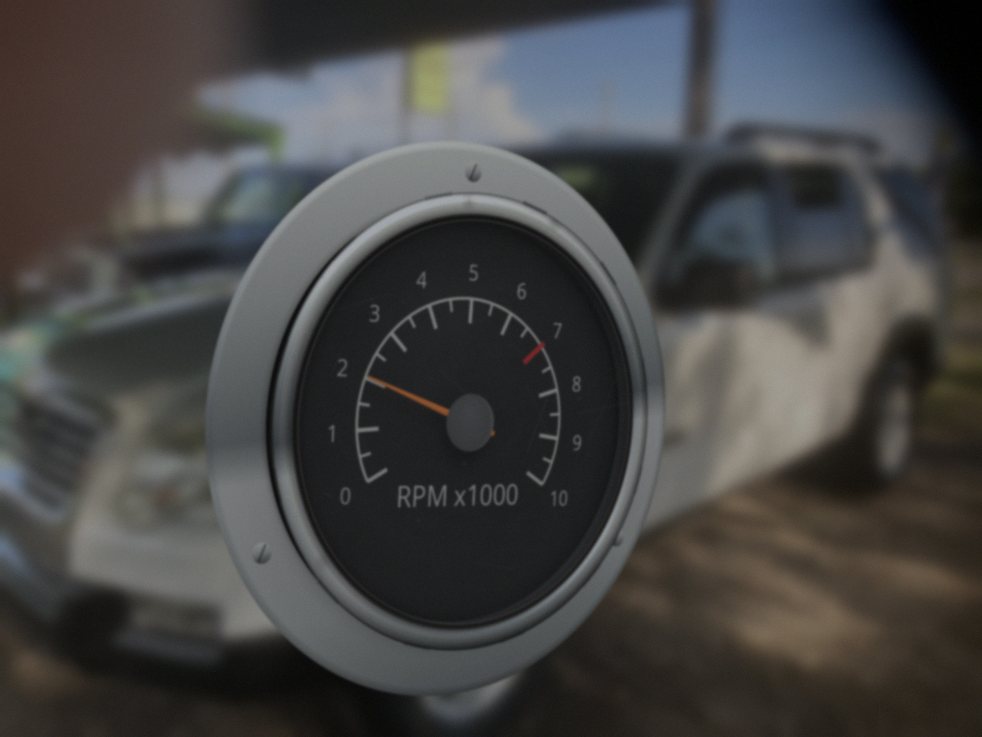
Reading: rpm 2000
